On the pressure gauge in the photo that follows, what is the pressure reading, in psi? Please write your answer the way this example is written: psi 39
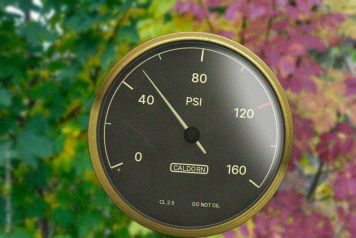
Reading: psi 50
